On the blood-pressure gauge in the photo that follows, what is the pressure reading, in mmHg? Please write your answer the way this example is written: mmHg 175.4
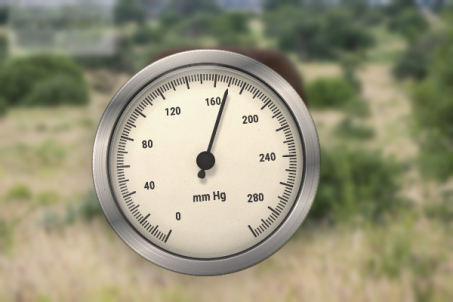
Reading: mmHg 170
